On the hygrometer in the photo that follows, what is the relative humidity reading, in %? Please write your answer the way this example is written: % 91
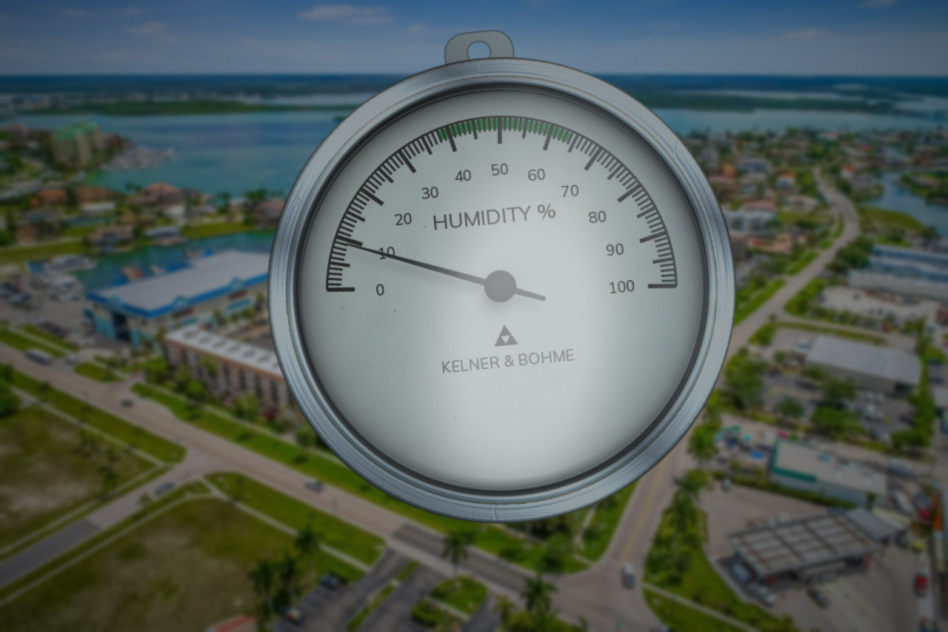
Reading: % 9
